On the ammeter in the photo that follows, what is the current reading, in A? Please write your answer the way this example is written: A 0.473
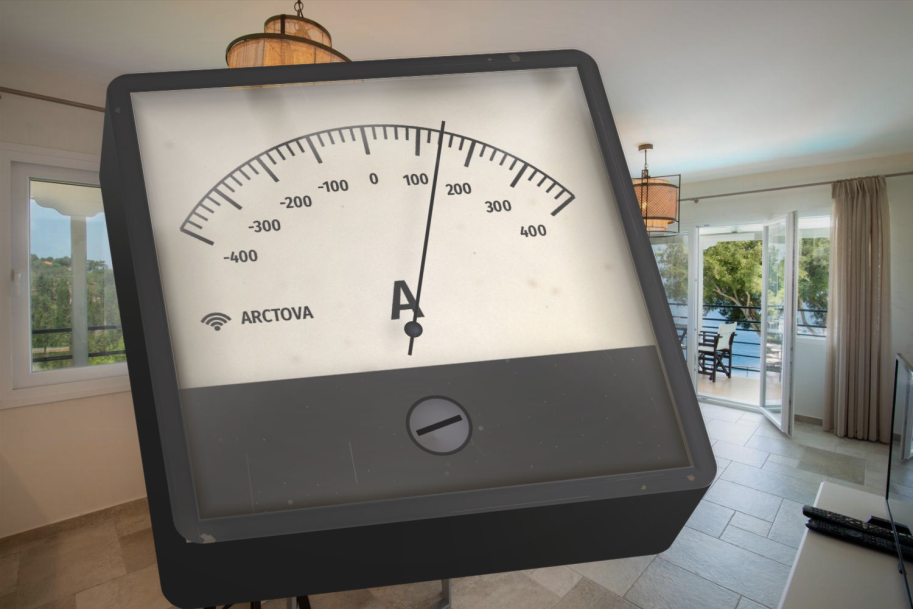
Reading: A 140
